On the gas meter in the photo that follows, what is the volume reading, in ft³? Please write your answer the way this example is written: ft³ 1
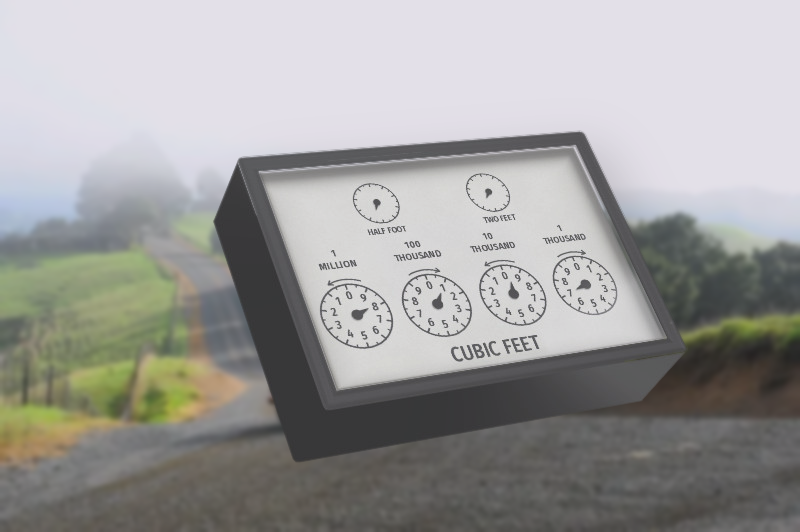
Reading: ft³ 809700
